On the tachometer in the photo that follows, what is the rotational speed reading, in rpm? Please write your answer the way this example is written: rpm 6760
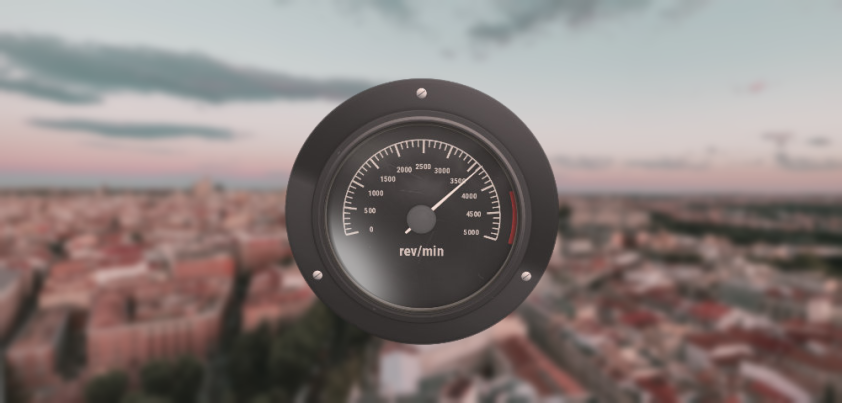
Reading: rpm 3600
